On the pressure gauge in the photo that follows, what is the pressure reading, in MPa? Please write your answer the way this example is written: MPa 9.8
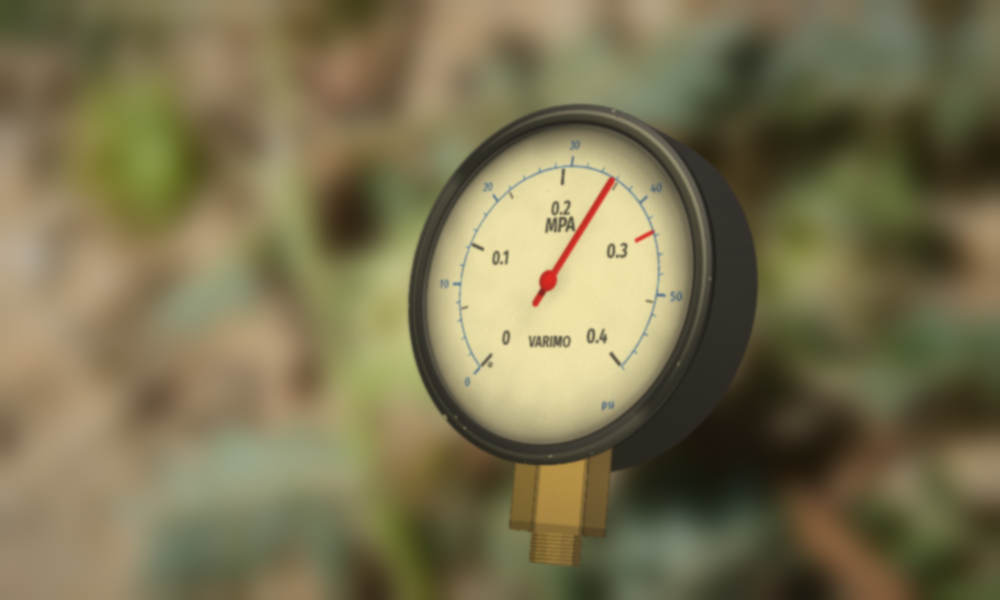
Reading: MPa 0.25
